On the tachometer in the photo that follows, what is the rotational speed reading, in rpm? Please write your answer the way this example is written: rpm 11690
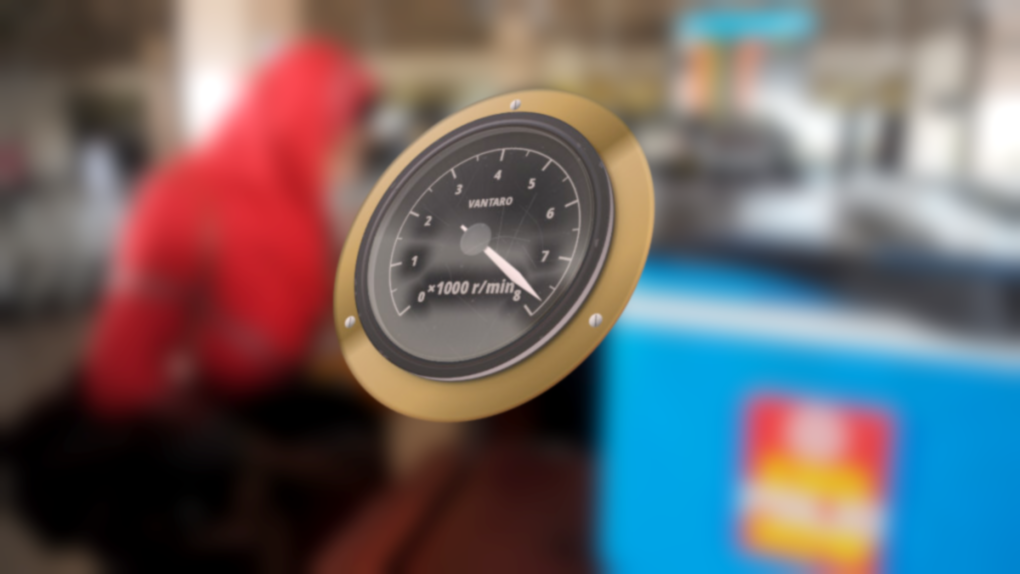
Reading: rpm 7750
